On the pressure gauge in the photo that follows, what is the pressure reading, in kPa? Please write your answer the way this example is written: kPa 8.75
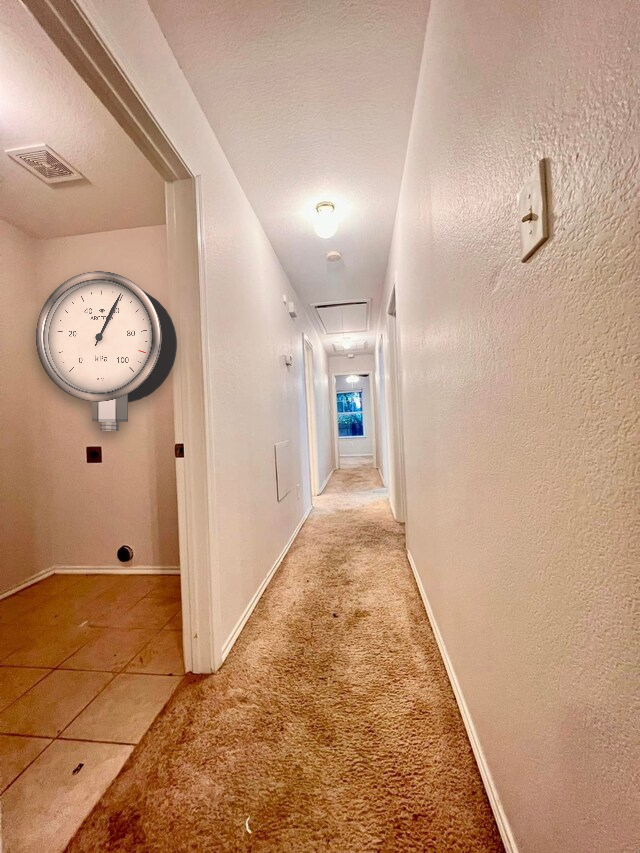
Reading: kPa 60
